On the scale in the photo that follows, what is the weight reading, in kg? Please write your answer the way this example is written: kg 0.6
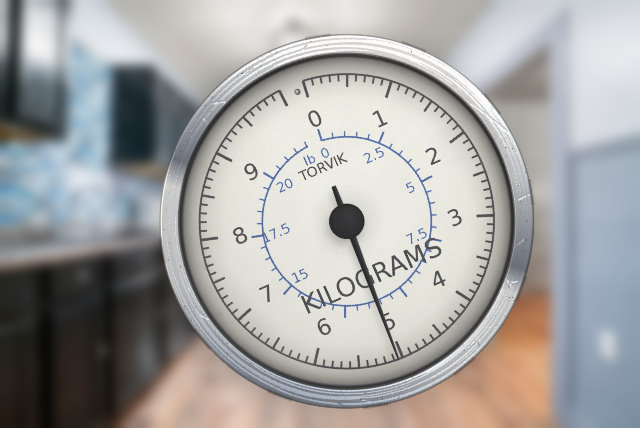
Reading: kg 5.05
